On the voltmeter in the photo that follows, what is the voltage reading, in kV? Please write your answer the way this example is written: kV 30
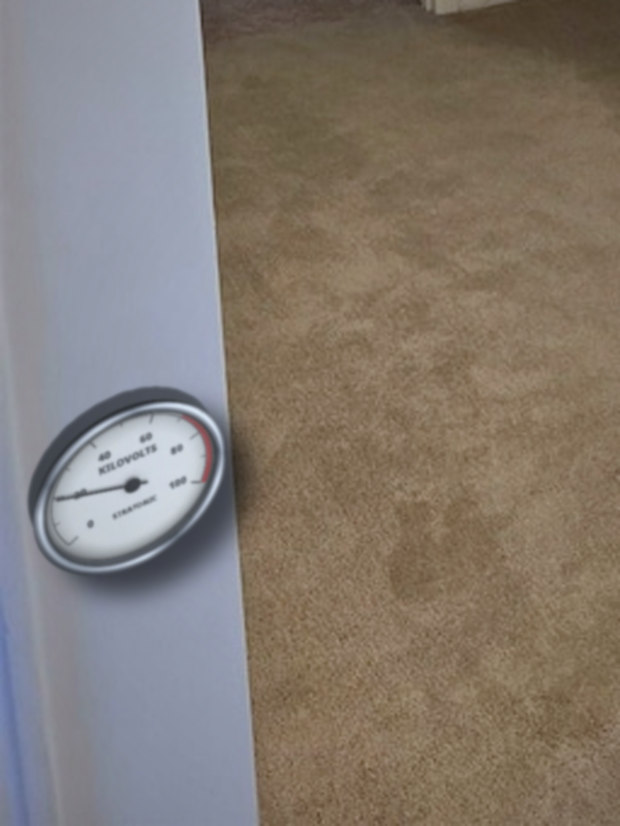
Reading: kV 20
